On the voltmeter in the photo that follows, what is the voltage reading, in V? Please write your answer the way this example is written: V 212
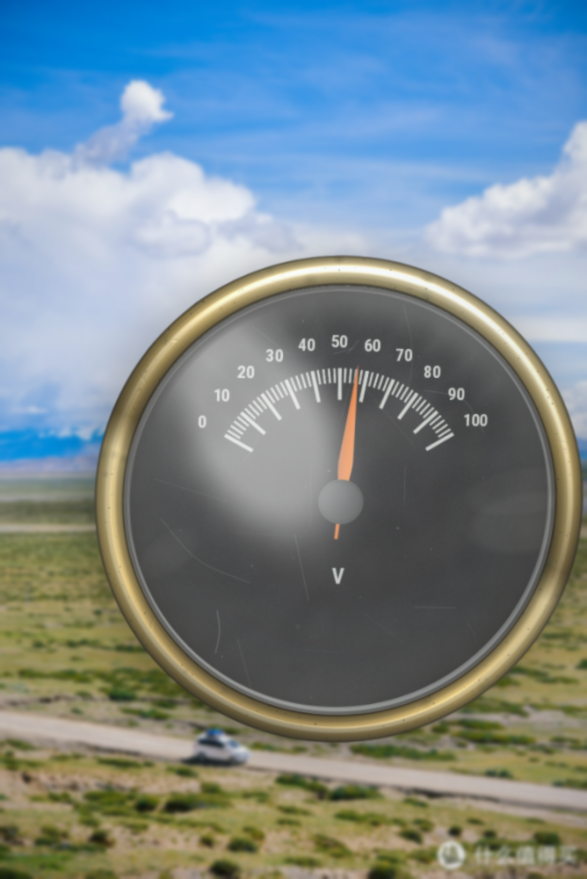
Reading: V 56
